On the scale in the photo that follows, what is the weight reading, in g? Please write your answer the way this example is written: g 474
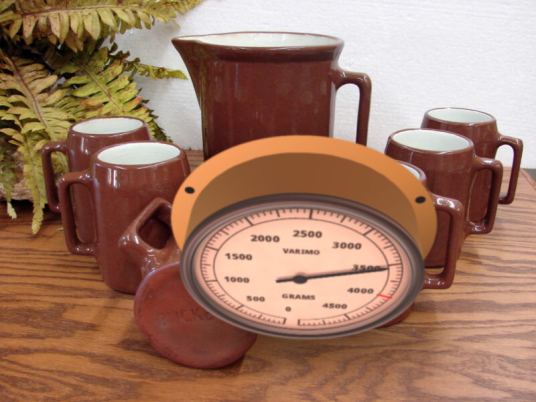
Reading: g 3500
